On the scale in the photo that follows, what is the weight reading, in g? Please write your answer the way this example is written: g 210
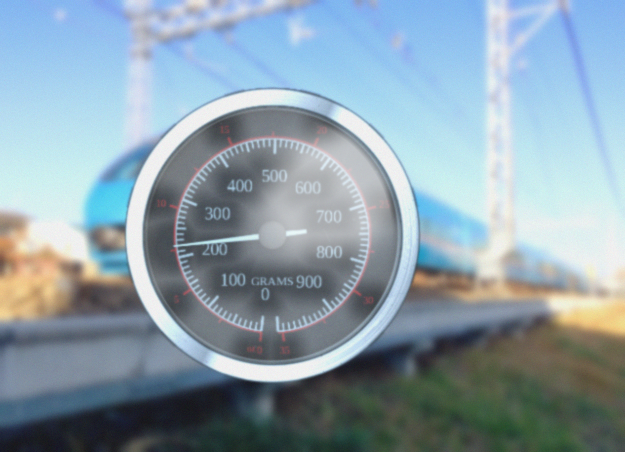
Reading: g 220
